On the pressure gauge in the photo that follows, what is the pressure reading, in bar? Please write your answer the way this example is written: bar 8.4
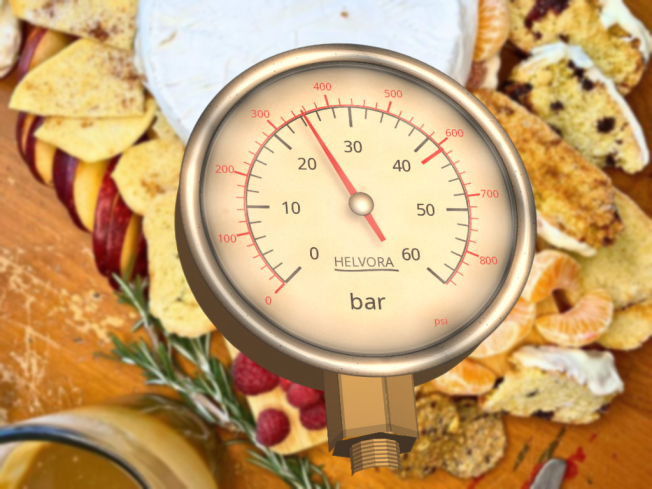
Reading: bar 24
